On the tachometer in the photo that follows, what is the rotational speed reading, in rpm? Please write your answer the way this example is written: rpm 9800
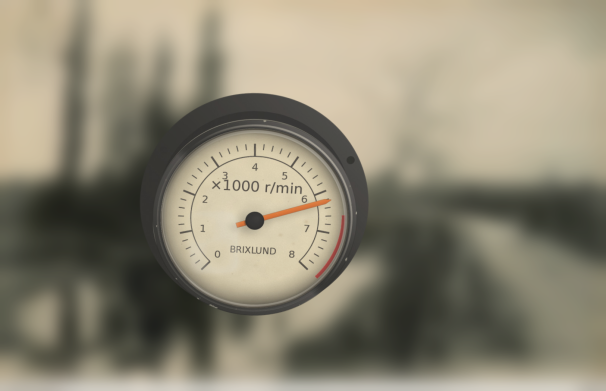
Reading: rpm 6200
